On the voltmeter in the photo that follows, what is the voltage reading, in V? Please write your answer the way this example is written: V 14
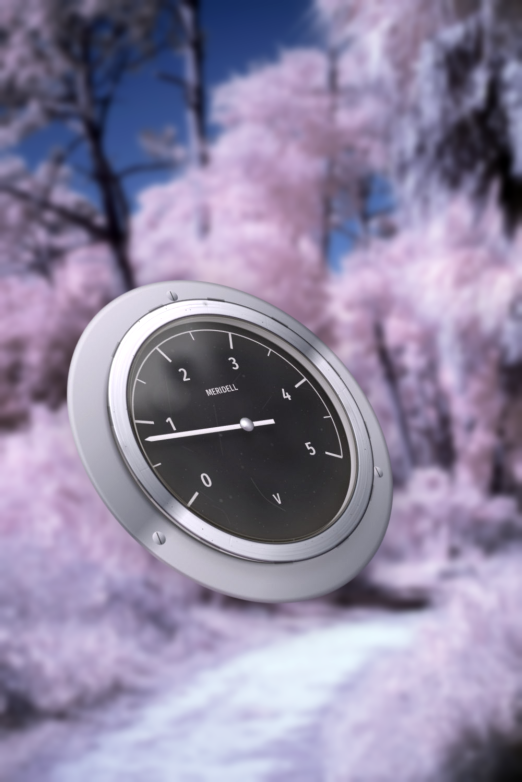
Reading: V 0.75
